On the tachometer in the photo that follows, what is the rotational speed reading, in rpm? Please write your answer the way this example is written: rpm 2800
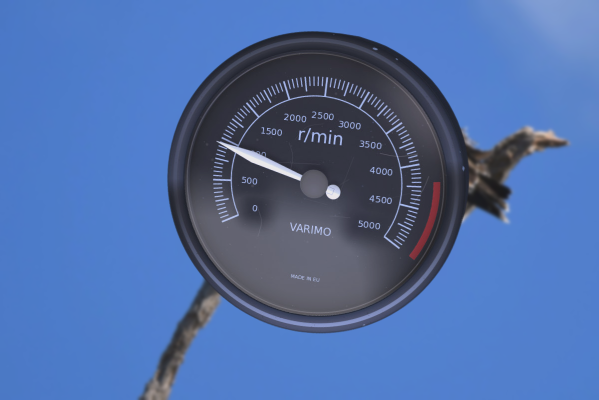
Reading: rpm 950
